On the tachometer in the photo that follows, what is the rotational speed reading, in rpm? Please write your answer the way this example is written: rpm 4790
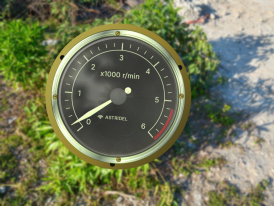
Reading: rpm 200
